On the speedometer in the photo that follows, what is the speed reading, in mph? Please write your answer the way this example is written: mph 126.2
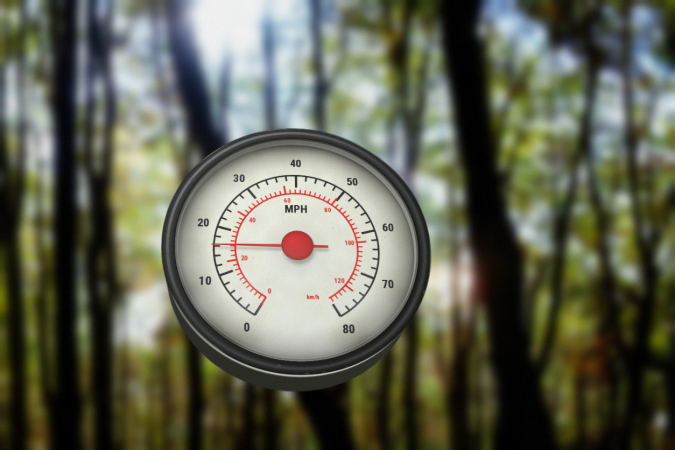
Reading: mph 16
